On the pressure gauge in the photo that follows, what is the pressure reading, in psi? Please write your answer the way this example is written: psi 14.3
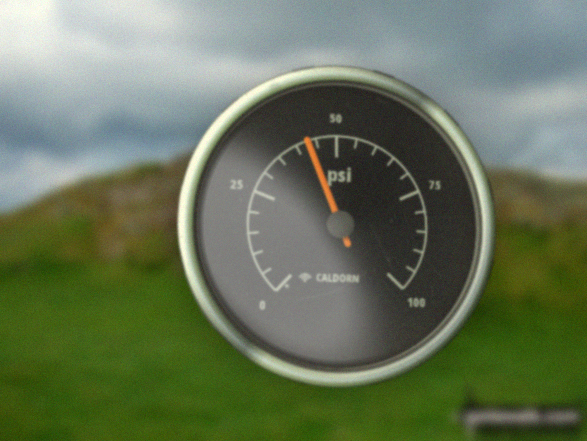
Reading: psi 42.5
